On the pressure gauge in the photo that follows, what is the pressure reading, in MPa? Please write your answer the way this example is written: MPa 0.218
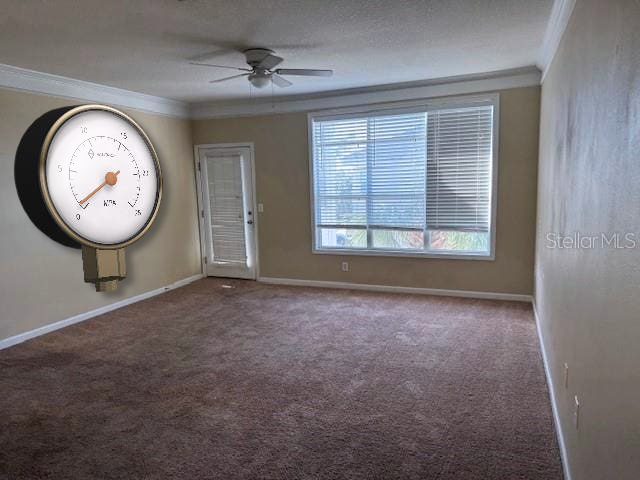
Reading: MPa 1
